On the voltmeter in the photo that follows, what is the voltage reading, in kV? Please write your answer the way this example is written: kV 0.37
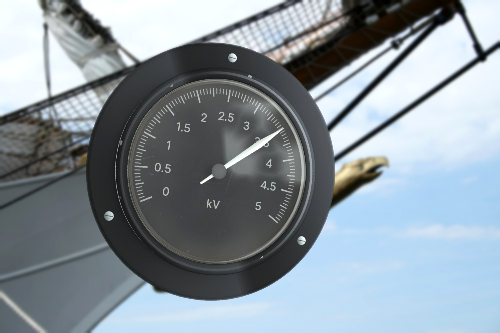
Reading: kV 3.5
